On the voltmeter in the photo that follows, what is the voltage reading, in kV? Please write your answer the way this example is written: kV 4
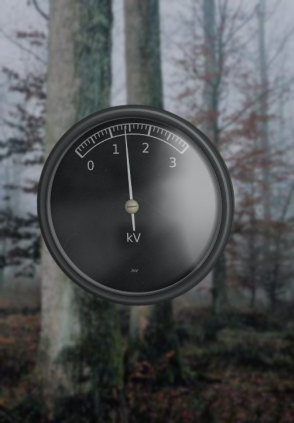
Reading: kV 1.4
